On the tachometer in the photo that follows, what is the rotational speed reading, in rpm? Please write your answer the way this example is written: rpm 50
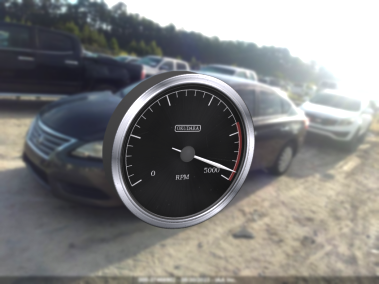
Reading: rpm 4800
